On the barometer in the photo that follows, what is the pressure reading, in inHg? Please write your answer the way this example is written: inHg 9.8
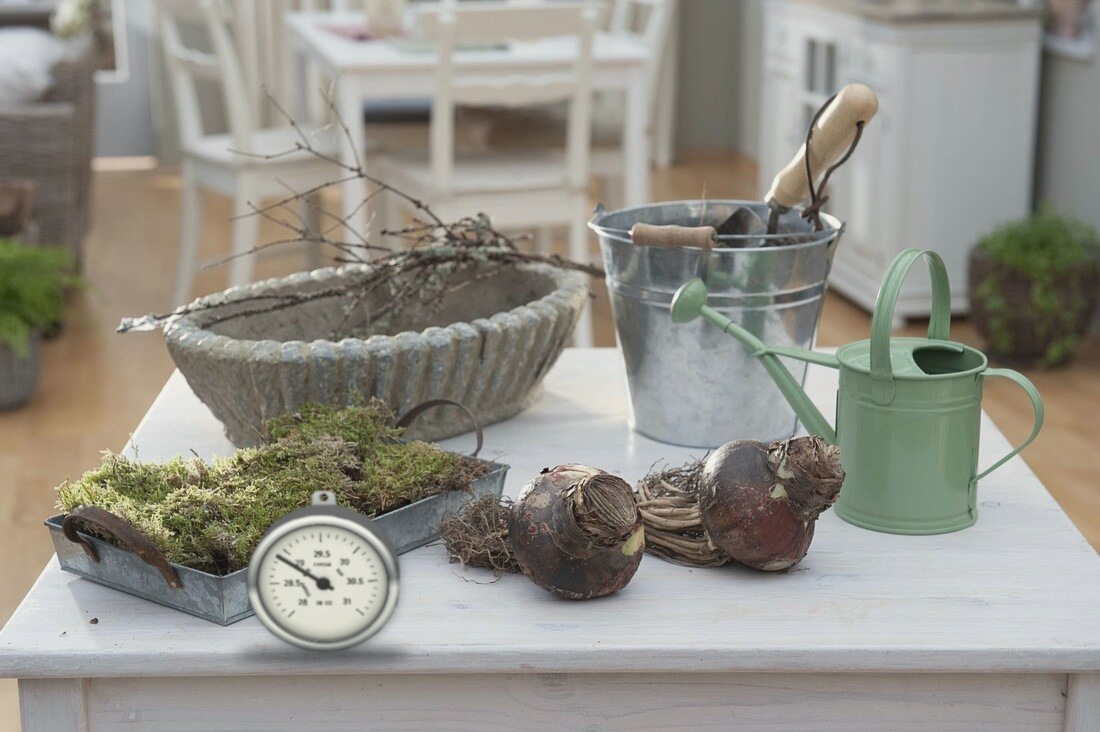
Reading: inHg 28.9
